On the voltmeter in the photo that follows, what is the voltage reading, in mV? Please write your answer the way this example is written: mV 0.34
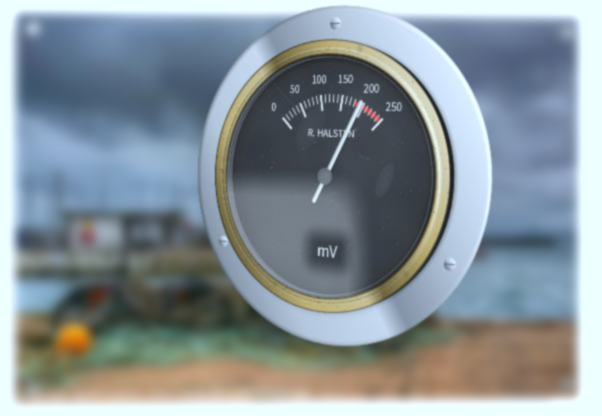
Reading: mV 200
